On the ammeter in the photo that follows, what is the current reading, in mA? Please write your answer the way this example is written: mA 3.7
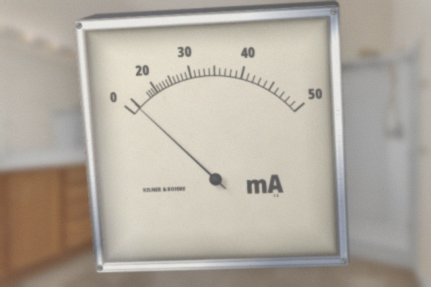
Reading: mA 10
